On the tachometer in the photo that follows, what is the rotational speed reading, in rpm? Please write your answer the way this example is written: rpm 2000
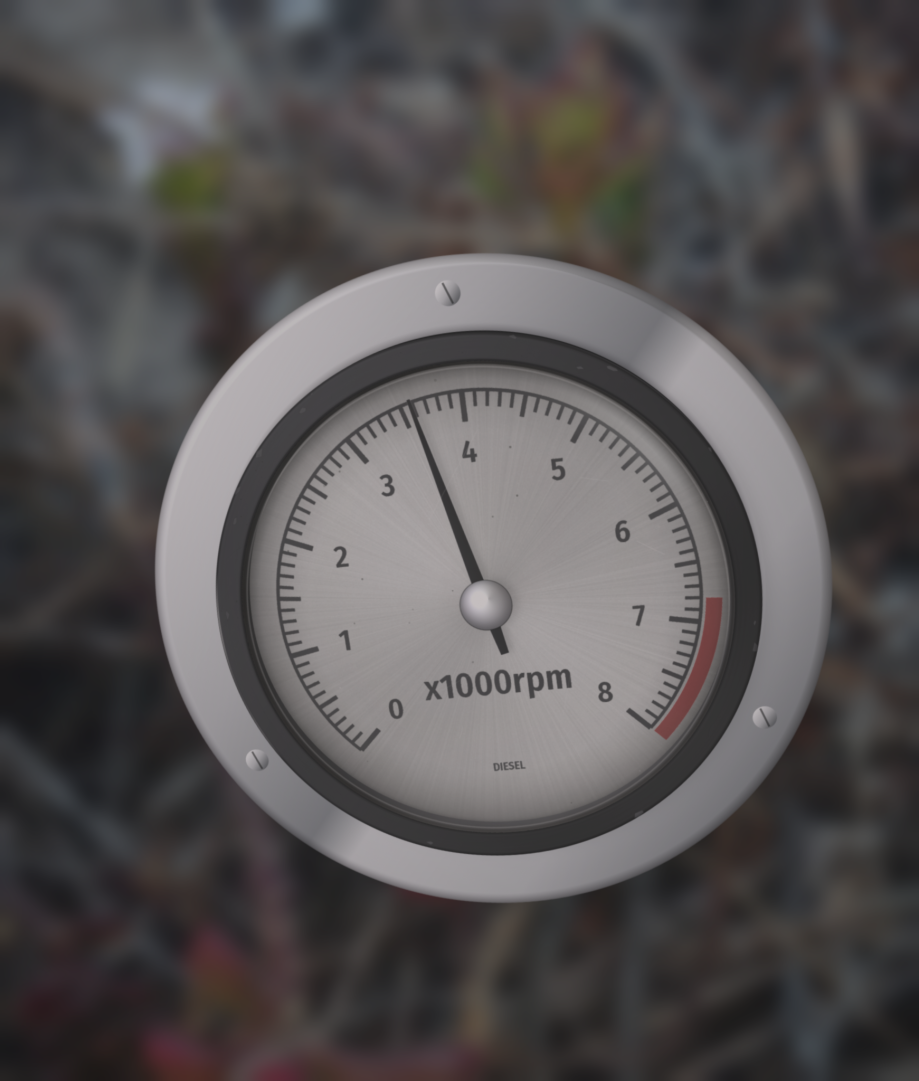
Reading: rpm 3600
